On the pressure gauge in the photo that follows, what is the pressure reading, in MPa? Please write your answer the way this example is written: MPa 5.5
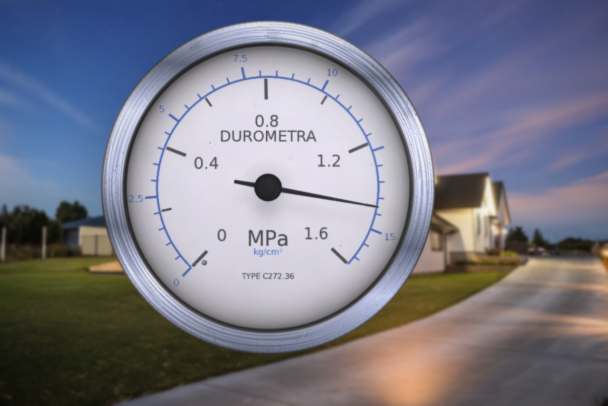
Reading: MPa 1.4
